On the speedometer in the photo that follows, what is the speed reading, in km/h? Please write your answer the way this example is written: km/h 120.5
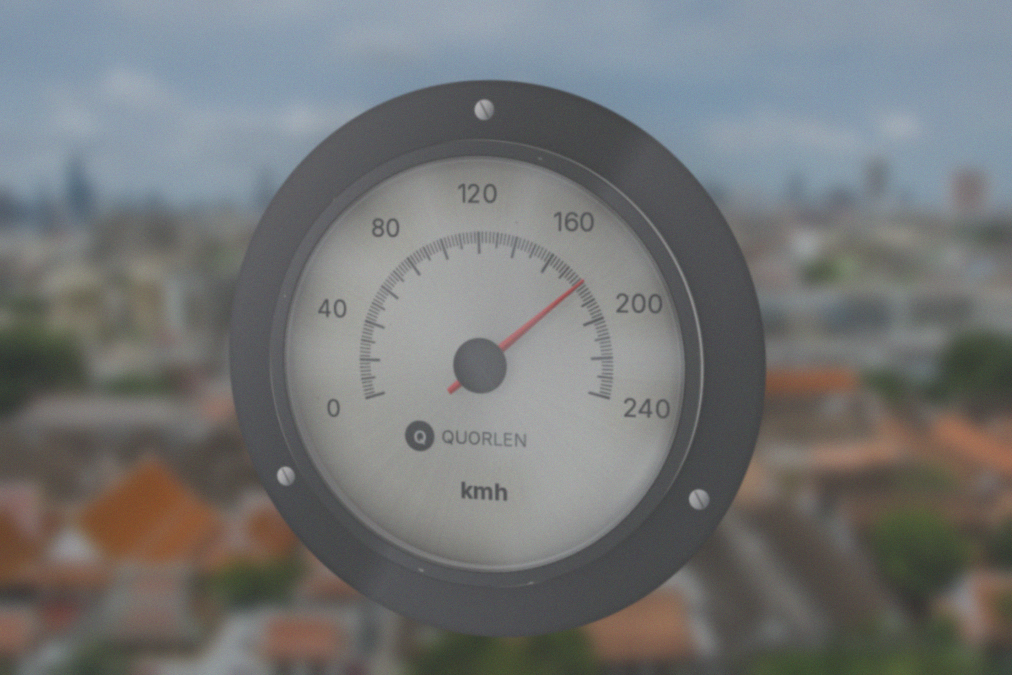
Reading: km/h 180
